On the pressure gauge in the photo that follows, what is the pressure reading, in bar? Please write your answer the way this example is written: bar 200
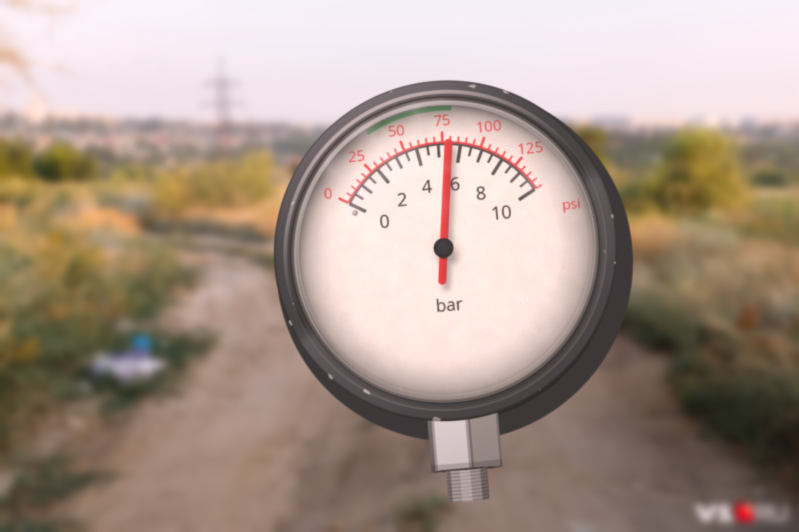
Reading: bar 5.5
